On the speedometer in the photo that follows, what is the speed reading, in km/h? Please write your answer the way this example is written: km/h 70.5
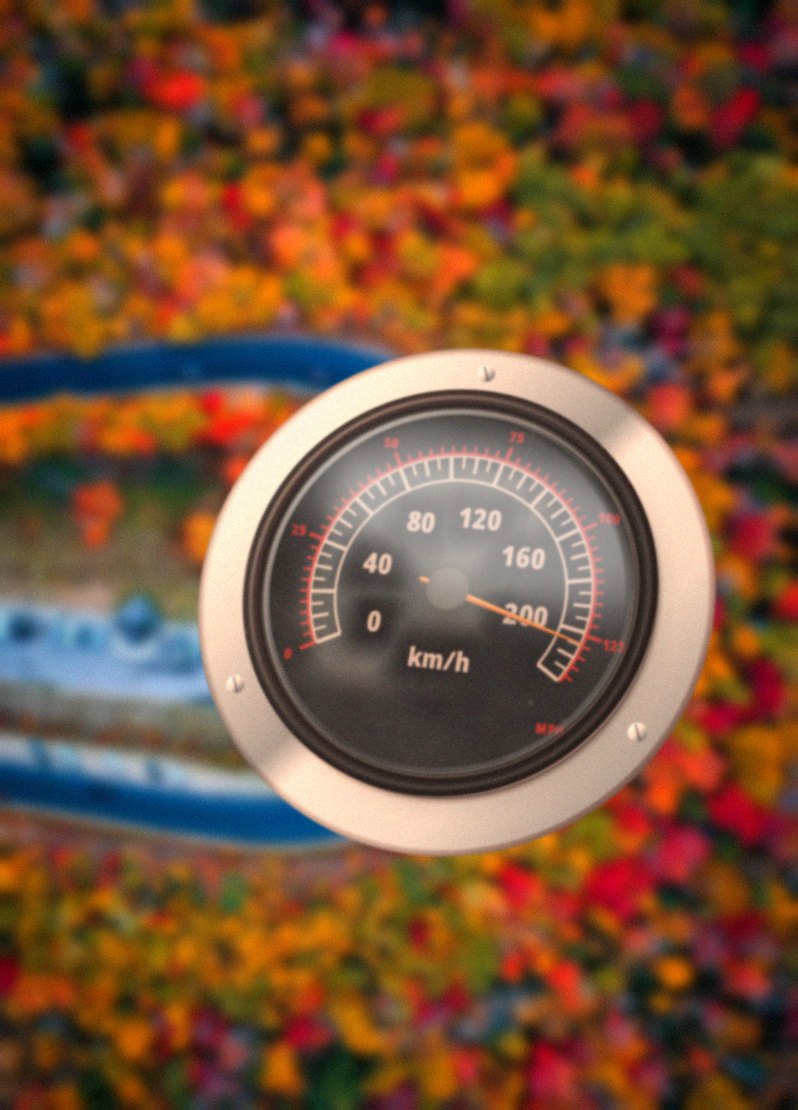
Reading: km/h 205
